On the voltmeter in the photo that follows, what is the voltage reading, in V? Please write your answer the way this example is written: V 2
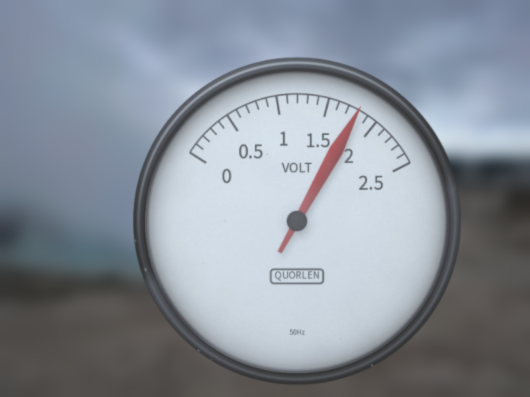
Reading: V 1.8
